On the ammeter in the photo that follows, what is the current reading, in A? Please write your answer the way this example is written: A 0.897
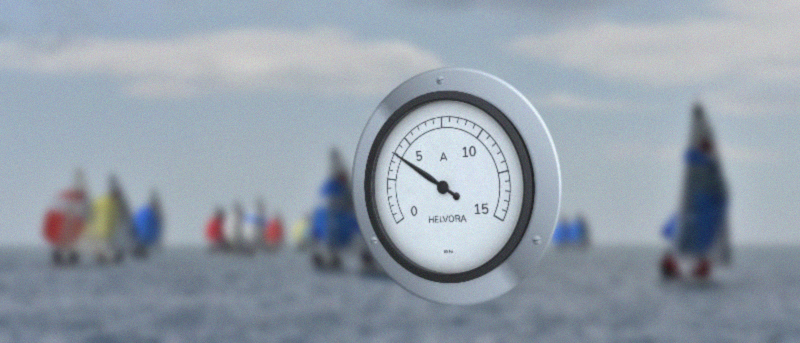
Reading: A 4
